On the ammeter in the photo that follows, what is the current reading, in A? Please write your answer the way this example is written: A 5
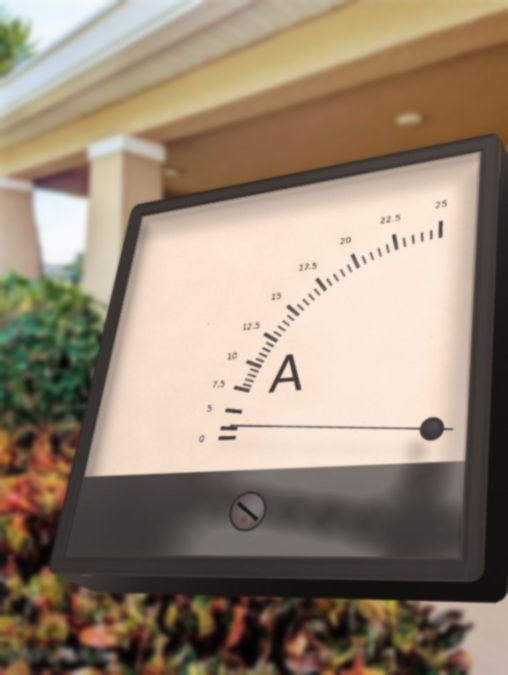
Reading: A 2.5
